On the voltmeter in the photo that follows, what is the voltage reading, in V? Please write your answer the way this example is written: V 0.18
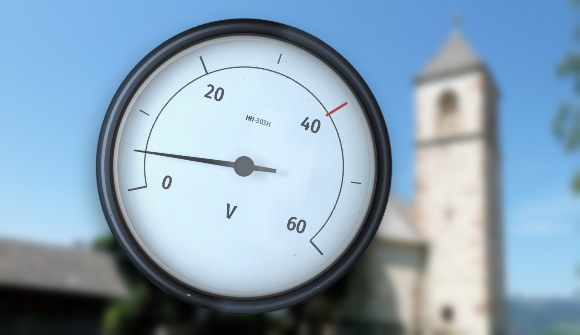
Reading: V 5
